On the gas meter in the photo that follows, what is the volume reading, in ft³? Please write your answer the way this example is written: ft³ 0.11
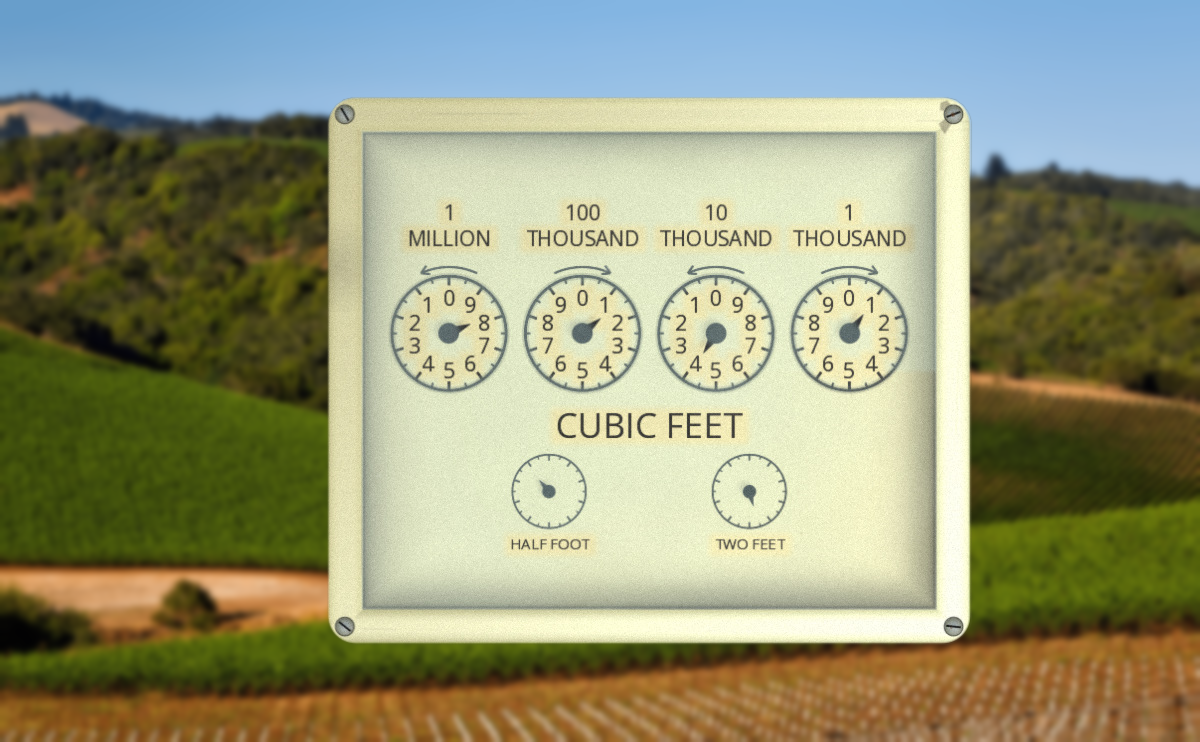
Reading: ft³ 814100
